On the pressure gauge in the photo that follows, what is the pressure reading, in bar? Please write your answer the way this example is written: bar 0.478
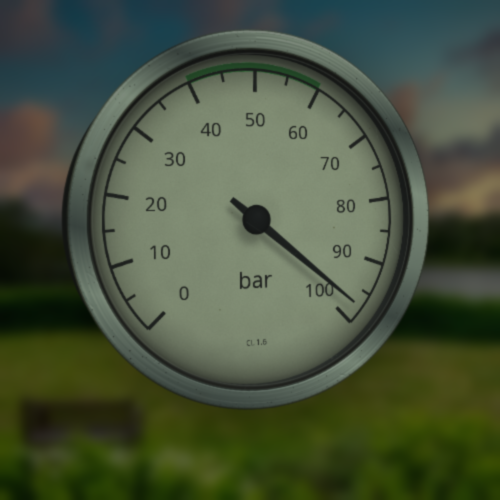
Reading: bar 97.5
